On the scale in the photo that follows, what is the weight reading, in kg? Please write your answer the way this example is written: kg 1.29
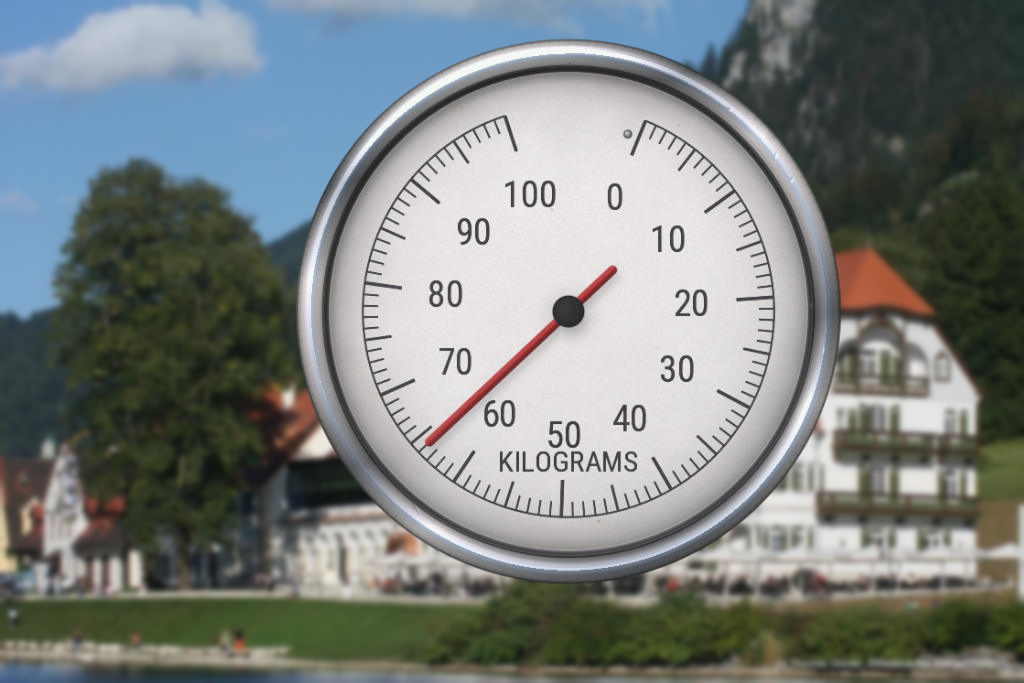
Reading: kg 64
